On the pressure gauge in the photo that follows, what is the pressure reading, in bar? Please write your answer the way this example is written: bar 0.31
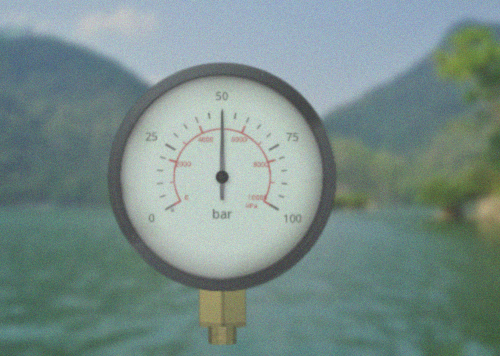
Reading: bar 50
